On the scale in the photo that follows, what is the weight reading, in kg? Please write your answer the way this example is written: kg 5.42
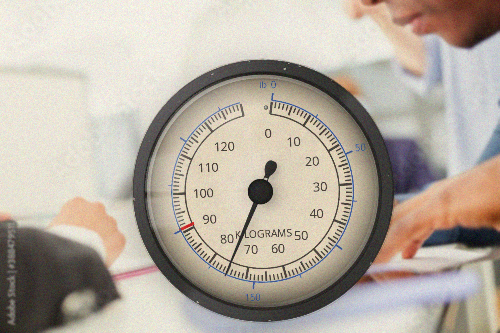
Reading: kg 75
